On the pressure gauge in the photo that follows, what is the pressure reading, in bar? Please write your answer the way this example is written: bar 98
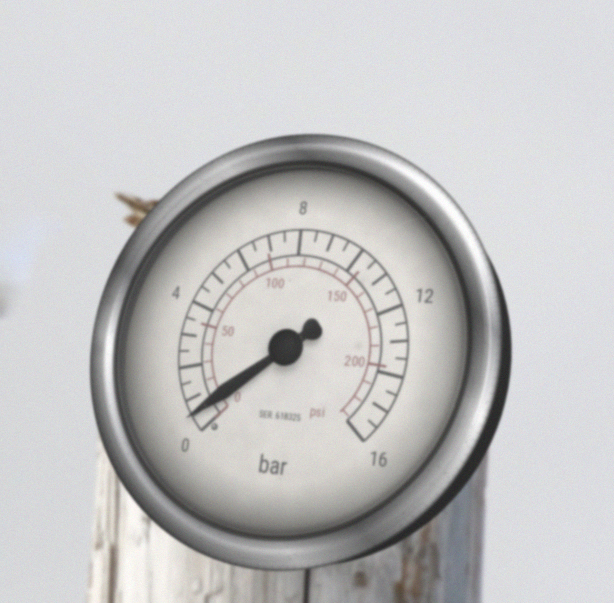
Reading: bar 0.5
